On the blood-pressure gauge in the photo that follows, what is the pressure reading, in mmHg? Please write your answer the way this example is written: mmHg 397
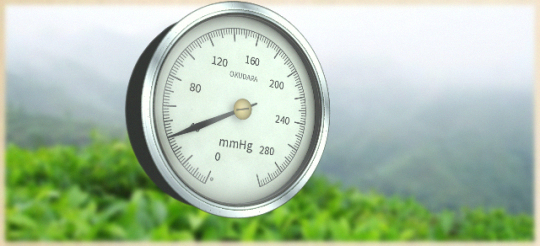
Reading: mmHg 40
